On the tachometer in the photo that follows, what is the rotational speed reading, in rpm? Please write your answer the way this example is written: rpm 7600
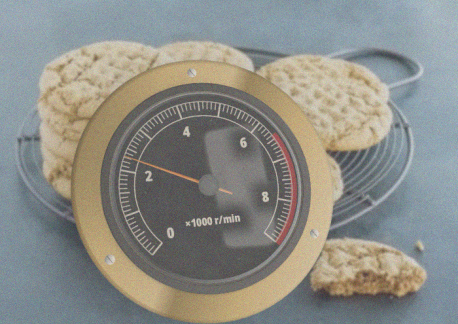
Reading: rpm 2300
